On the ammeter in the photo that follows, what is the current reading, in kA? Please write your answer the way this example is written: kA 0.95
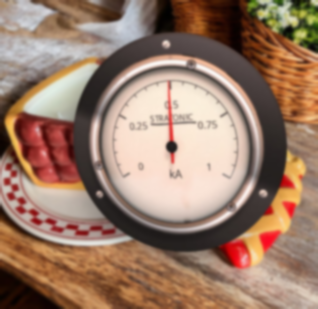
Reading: kA 0.5
